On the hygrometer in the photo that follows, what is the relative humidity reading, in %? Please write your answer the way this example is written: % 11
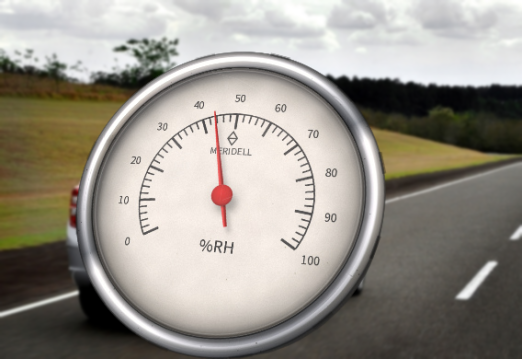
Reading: % 44
